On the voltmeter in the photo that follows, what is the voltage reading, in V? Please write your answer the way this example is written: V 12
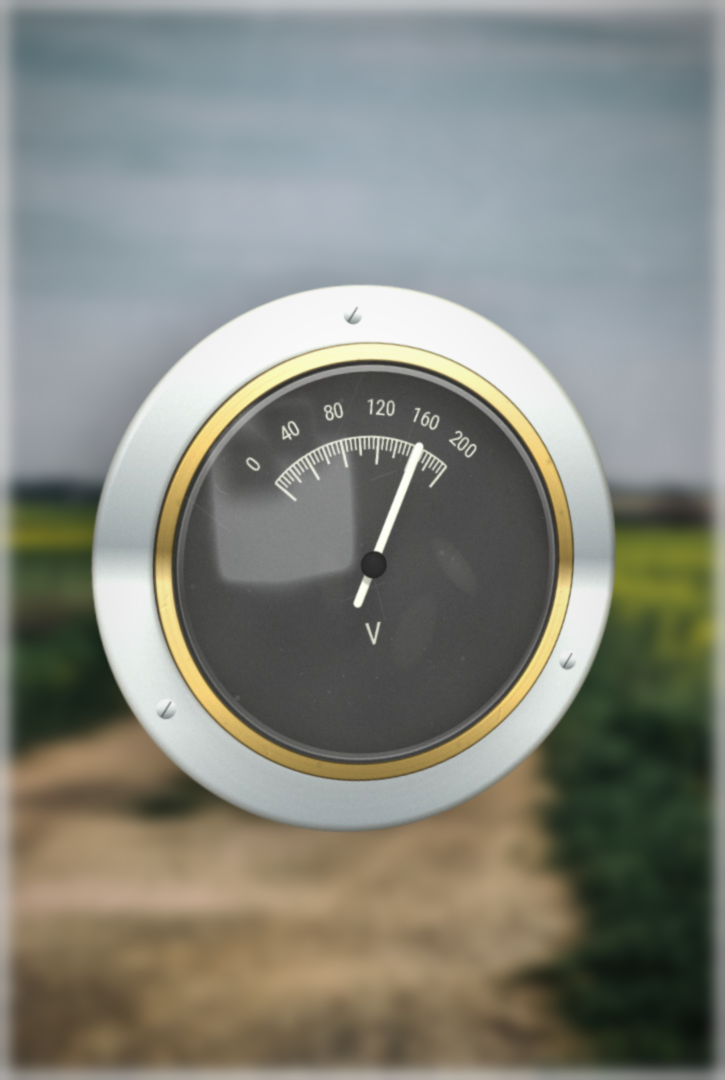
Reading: V 160
